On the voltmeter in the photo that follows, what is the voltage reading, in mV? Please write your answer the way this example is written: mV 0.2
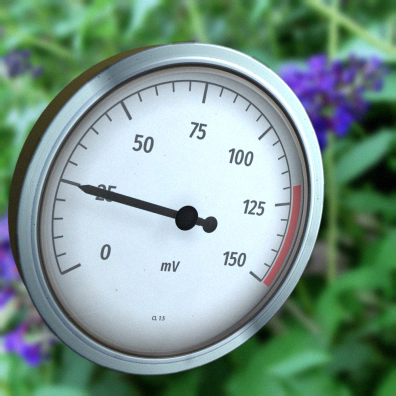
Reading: mV 25
